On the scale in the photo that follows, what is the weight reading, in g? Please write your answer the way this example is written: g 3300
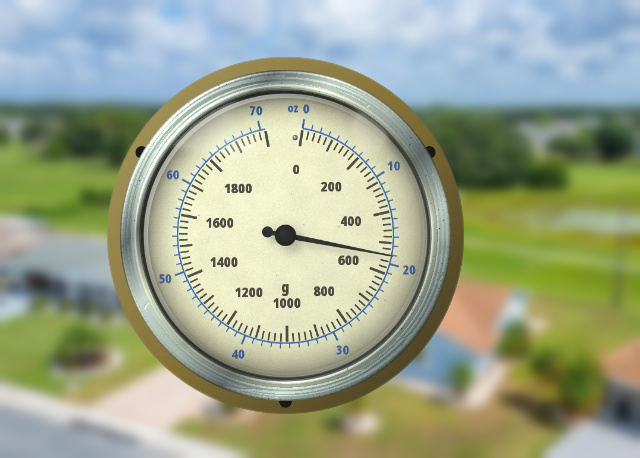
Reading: g 540
